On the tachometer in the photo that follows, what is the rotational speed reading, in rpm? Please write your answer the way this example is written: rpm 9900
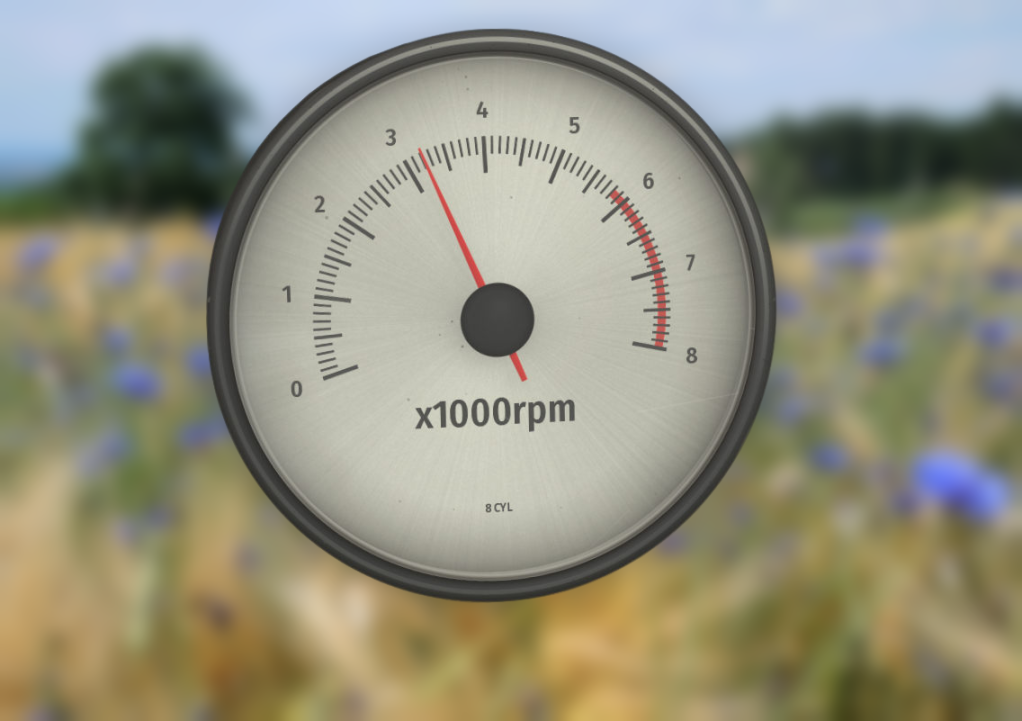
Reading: rpm 3200
